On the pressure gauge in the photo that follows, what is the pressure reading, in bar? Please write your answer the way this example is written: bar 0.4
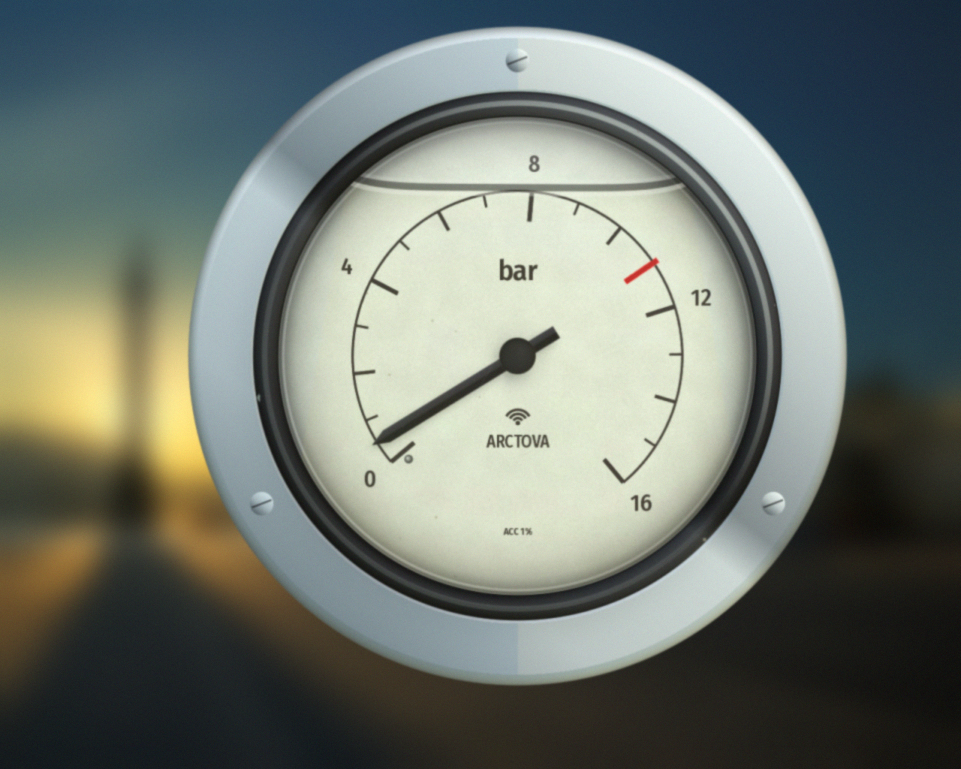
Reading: bar 0.5
